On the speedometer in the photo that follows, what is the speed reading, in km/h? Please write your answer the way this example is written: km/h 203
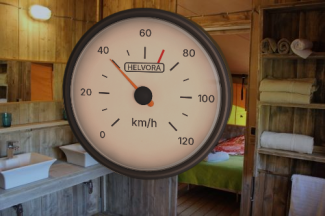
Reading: km/h 40
